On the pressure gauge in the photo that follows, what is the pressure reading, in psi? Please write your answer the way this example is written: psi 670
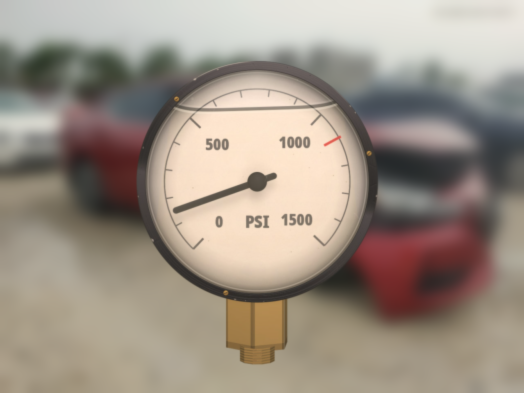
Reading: psi 150
